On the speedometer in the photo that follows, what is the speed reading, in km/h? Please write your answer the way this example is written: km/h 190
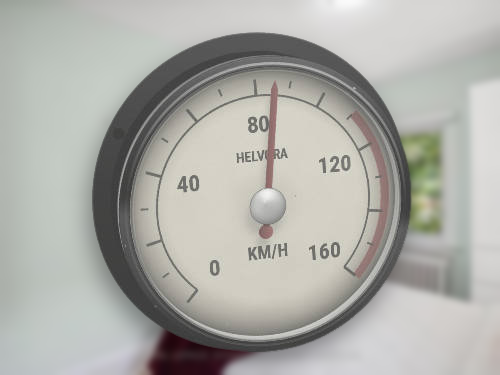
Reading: km/h 85
